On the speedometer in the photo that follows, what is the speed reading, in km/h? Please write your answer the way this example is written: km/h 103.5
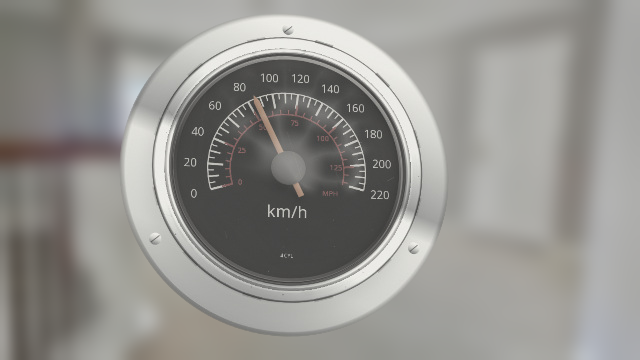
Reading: km/h 85
